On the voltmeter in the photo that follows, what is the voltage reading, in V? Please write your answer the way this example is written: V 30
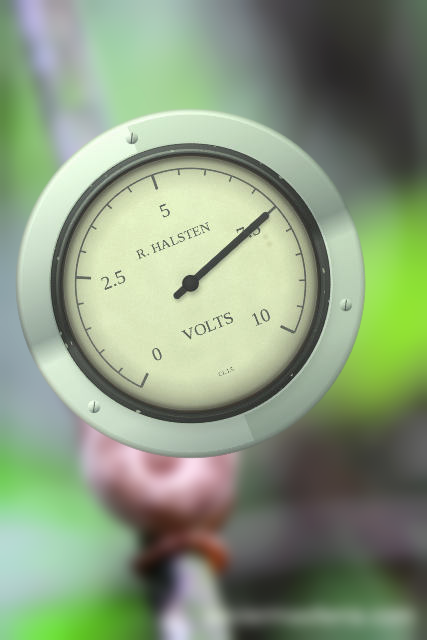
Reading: V 7.5
